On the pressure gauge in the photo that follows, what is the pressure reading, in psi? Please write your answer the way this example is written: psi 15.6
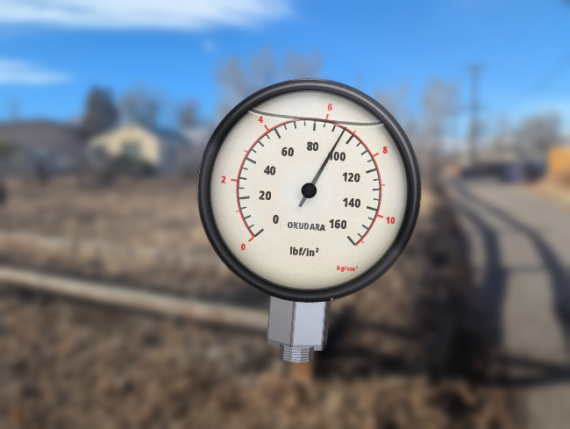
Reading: psi 95
